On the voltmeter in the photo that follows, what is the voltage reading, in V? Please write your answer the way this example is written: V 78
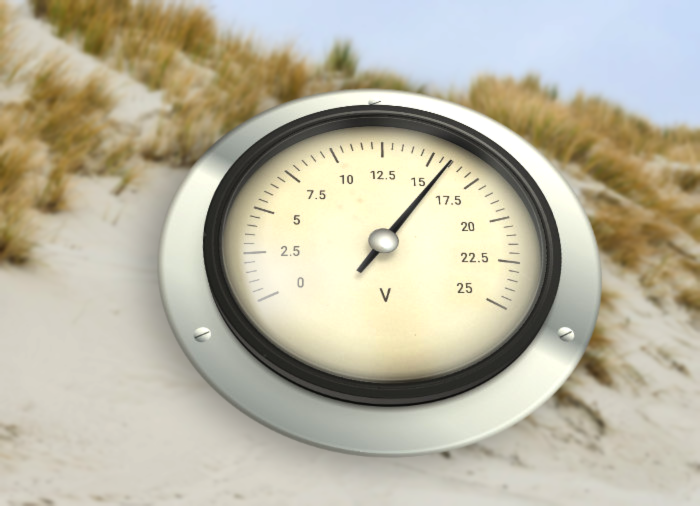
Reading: V 16
